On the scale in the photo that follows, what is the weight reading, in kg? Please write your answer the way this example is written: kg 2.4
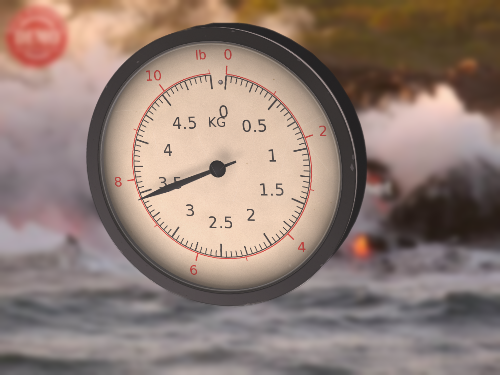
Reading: kg 3.45
